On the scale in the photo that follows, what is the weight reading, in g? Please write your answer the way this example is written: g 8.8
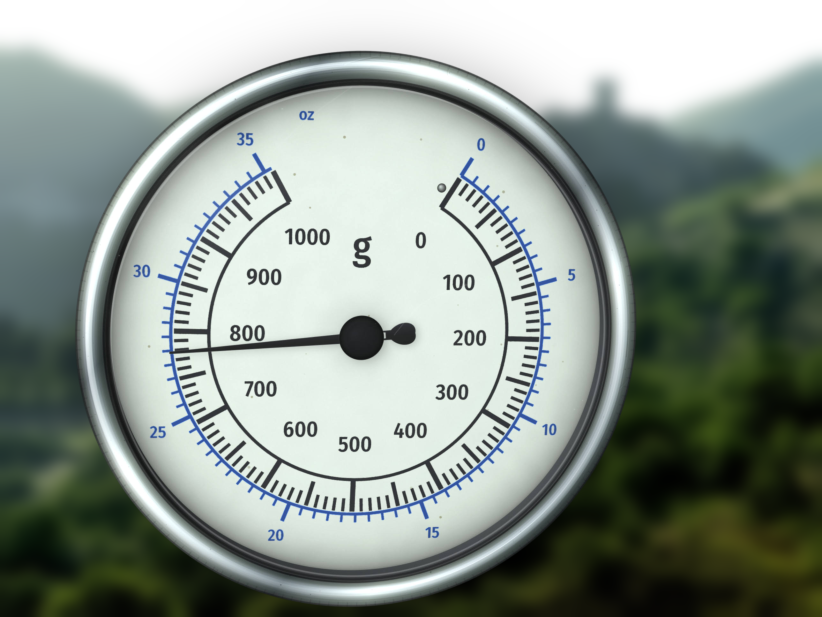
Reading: g 780
